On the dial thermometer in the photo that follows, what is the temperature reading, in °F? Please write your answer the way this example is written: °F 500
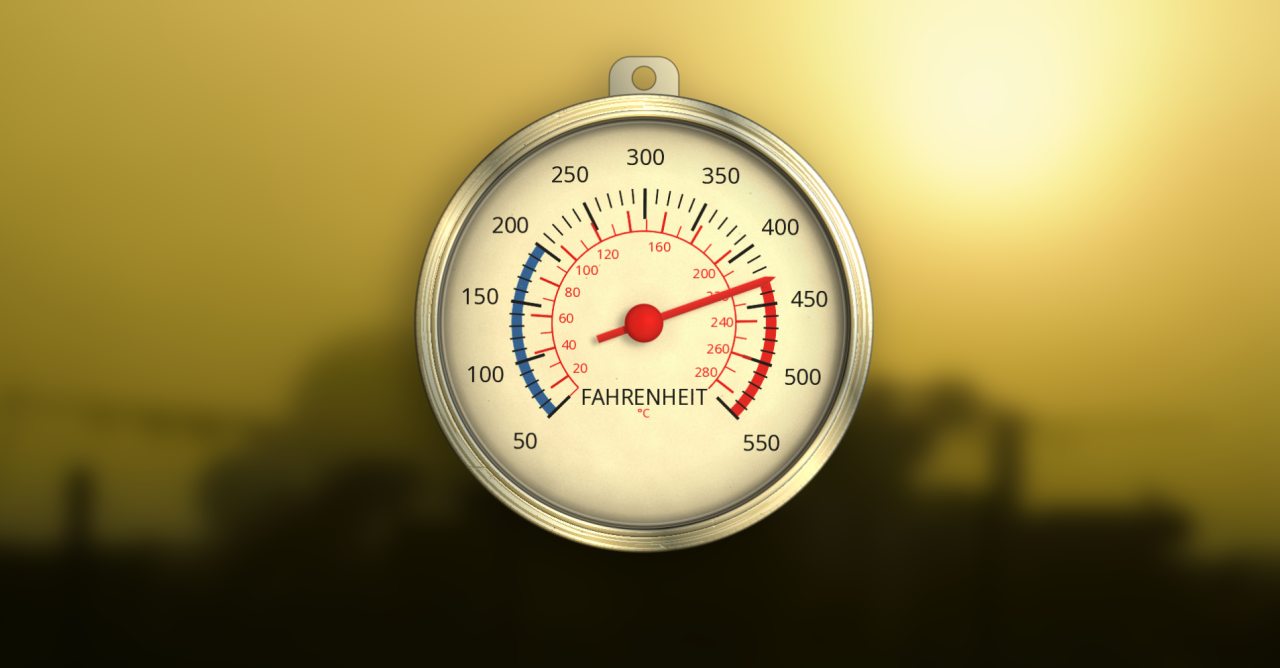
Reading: °F 430
